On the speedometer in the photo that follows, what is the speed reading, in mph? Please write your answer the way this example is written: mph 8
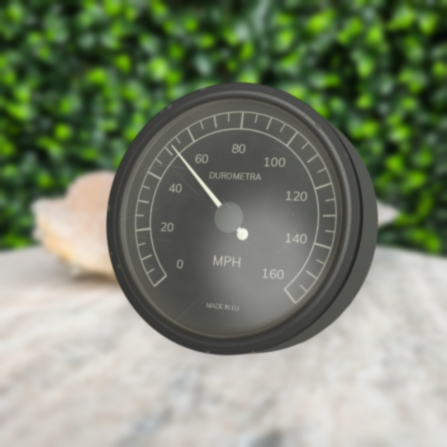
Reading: mph 52.5
